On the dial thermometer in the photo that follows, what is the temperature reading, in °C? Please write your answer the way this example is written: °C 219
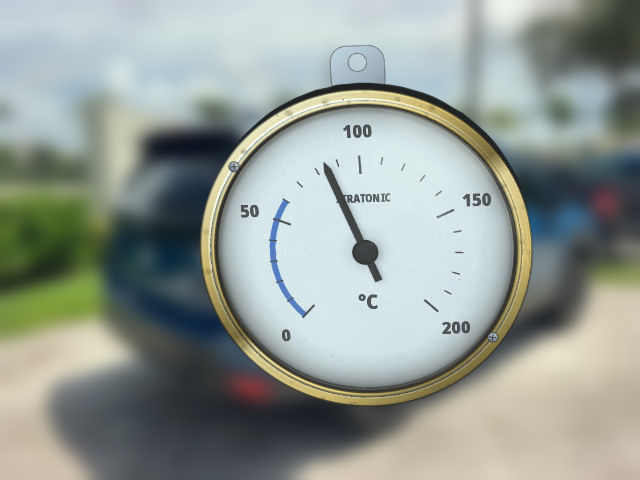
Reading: °C 85
